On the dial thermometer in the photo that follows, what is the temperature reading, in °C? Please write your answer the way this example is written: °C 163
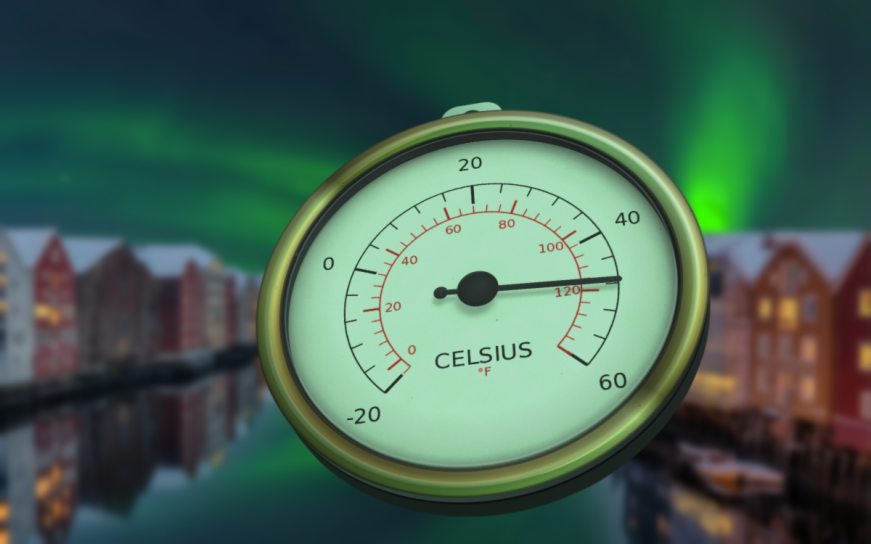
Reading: °C 48
